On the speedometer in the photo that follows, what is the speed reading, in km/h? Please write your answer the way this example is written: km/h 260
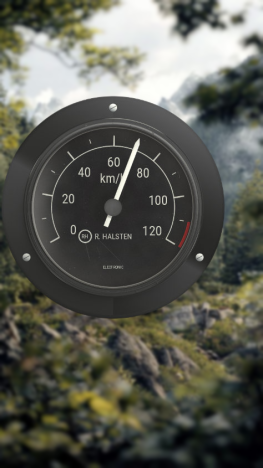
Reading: km/h 70
